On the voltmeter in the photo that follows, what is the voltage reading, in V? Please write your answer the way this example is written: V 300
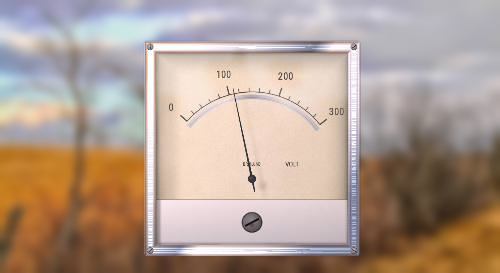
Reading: V 110
